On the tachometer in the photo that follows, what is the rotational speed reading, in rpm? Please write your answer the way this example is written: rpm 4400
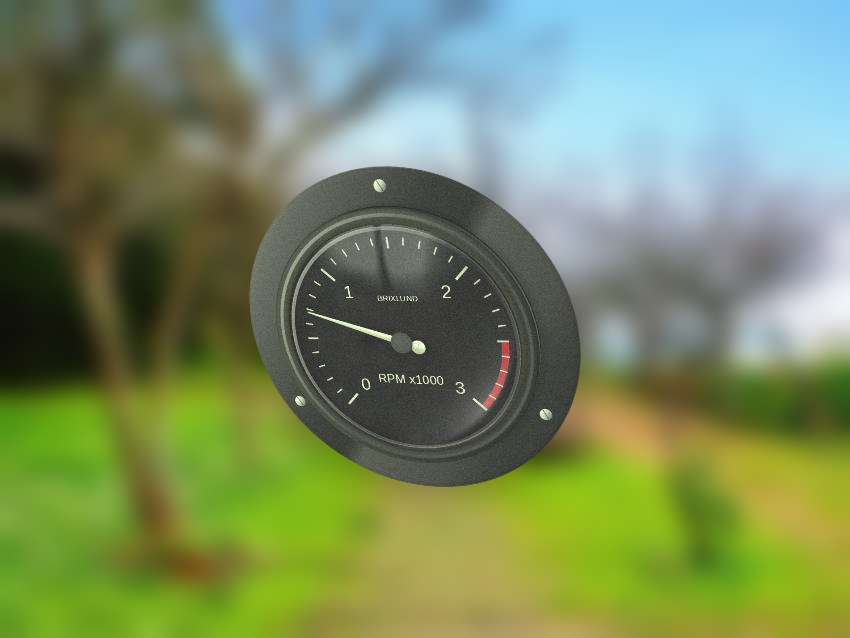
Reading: rpm 700
